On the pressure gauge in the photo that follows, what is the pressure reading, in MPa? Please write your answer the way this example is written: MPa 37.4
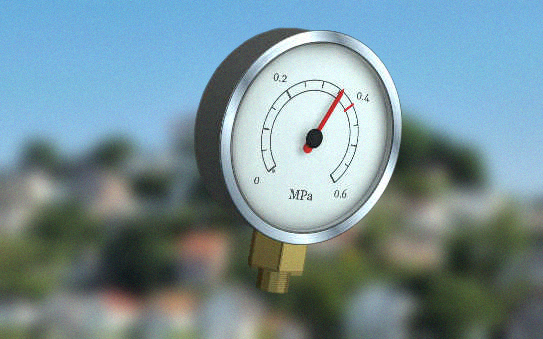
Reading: MPa 0.35
